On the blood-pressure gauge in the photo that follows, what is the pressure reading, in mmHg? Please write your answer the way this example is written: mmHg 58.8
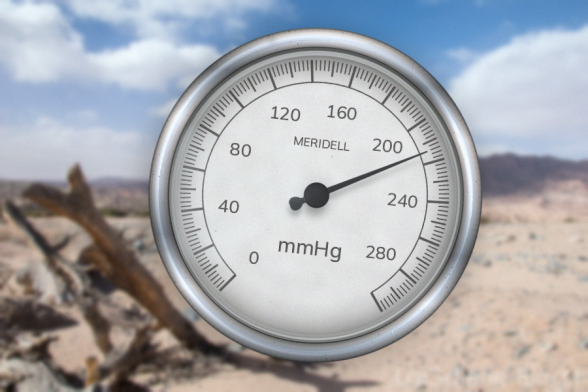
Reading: mmHg 214
